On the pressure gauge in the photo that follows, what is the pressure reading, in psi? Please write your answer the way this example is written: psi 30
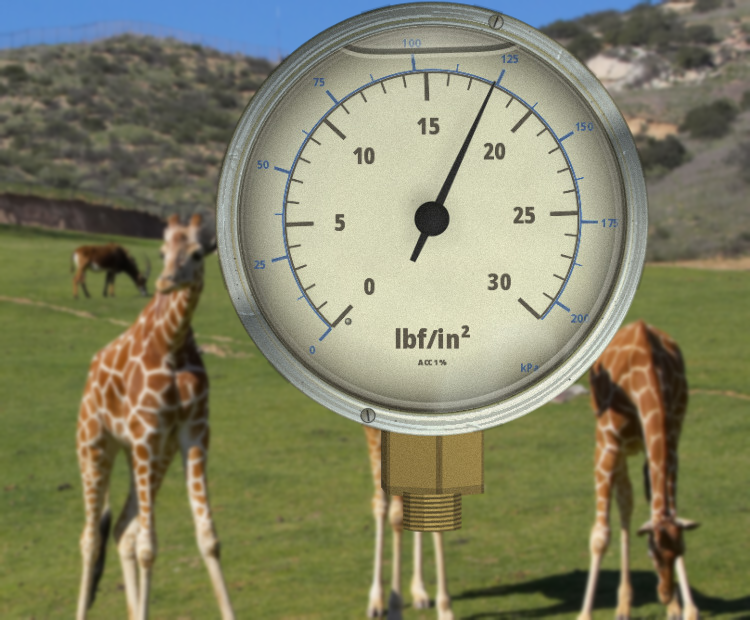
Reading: psi 18
